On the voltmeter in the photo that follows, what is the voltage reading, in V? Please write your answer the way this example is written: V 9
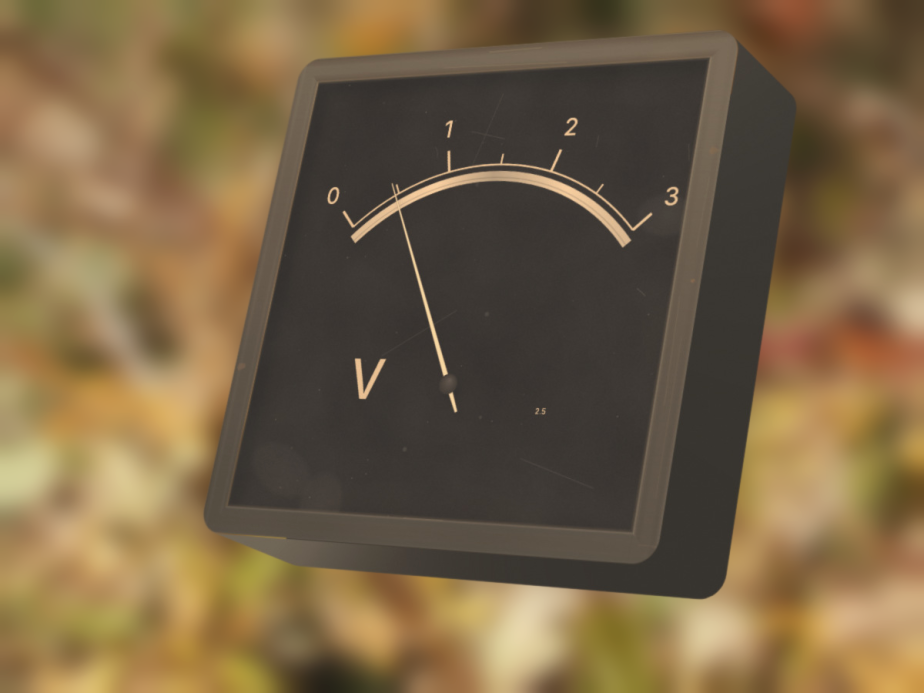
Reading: V 0.5
